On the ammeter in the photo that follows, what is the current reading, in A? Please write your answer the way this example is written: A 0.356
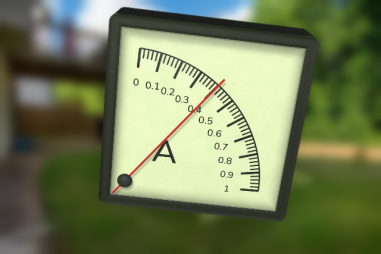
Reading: A 0.4
